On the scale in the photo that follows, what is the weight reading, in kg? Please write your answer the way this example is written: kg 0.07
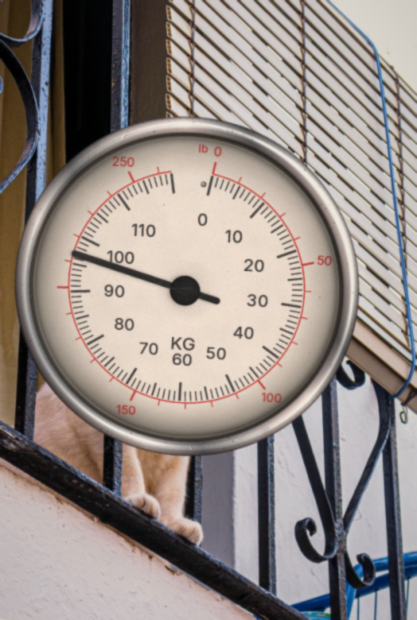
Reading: kg 97
